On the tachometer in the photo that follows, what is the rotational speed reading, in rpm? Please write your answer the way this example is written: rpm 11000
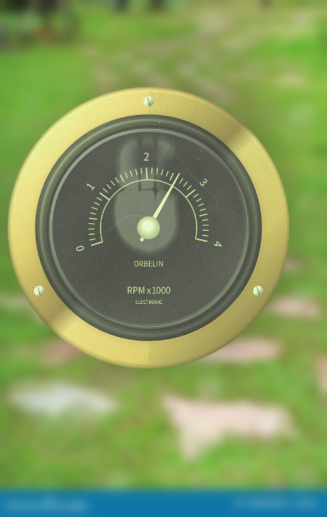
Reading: rpm 2600
